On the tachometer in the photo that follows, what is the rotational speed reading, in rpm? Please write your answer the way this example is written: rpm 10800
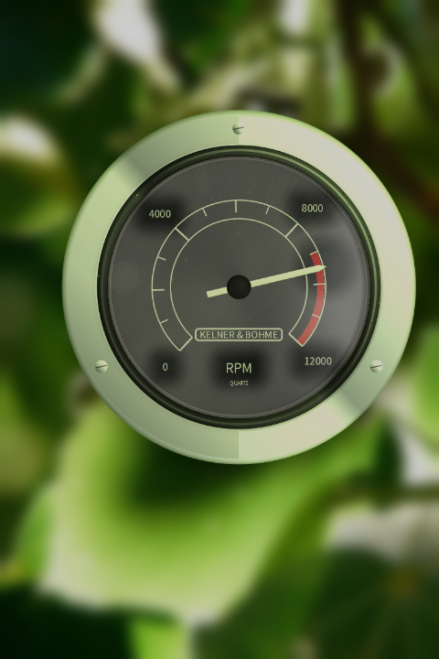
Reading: rpm 9500
